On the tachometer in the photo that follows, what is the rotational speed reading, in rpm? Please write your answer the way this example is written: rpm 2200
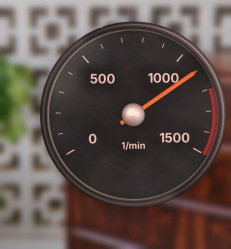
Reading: rpm 1100
